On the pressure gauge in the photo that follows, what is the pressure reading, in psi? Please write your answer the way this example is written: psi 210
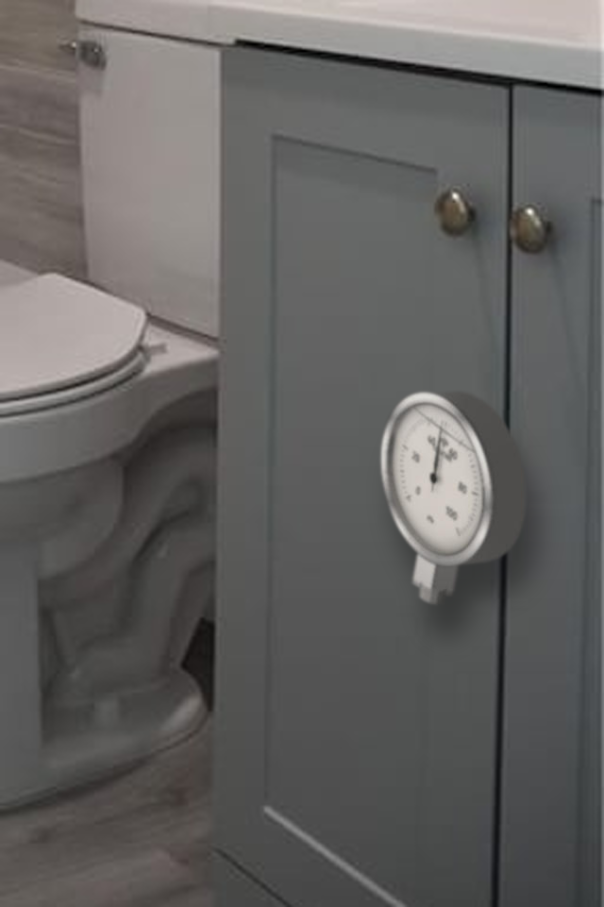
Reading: psi 50
